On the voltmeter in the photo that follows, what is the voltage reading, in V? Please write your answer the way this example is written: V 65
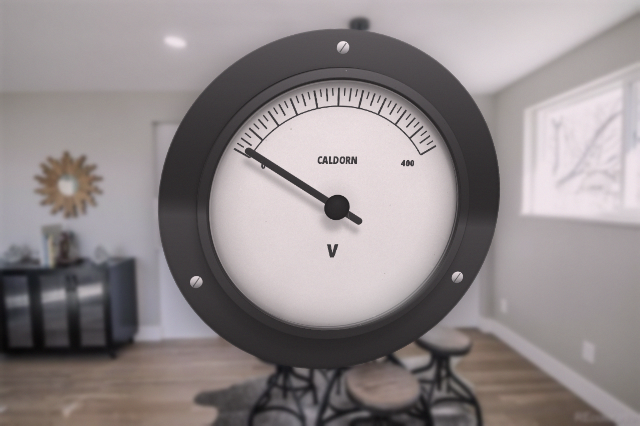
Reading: V 10
